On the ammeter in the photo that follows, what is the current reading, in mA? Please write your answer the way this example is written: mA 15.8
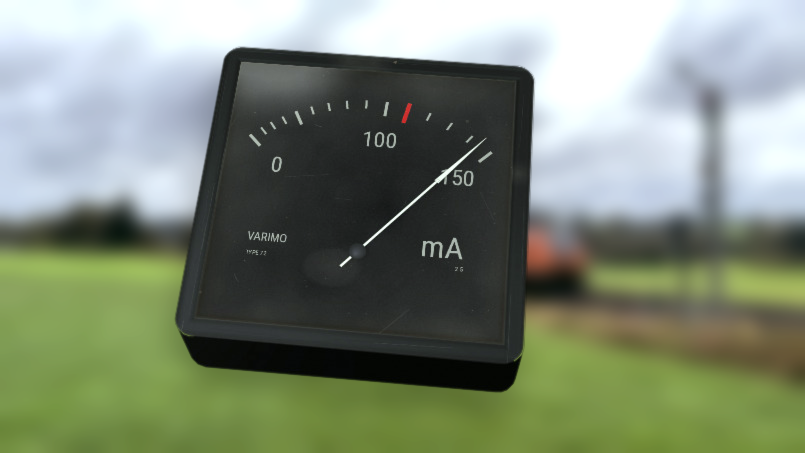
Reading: mA 145
